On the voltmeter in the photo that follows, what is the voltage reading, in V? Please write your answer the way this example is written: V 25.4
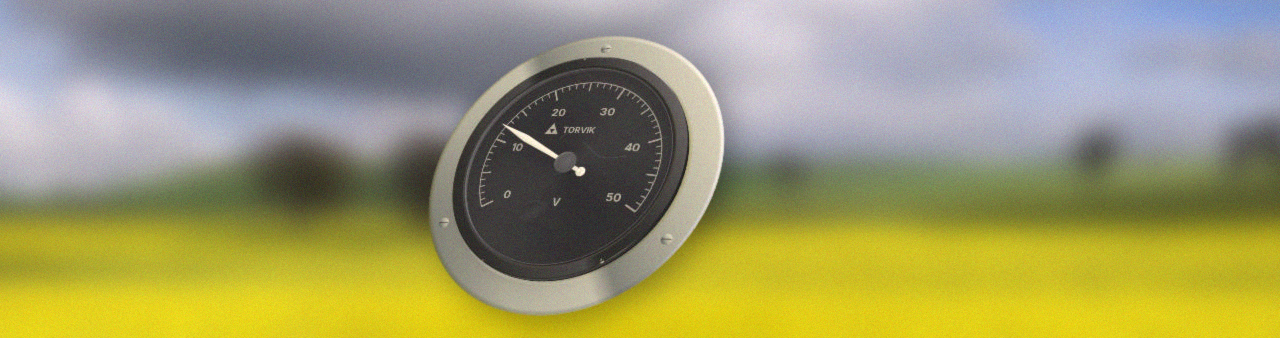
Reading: V 12
